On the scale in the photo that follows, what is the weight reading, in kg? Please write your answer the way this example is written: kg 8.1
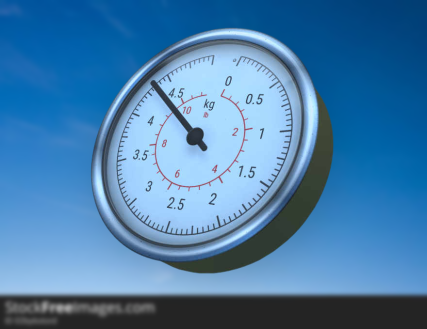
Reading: kg 4.35
